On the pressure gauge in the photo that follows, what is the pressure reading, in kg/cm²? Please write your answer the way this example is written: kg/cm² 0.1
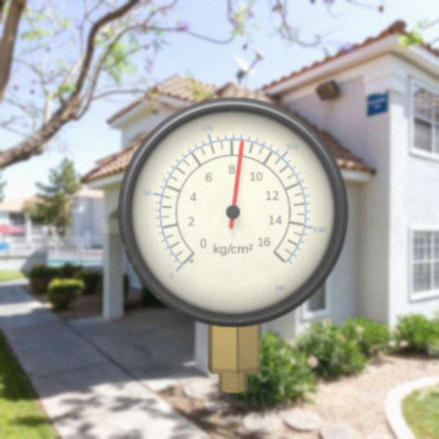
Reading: kg/cm² 8.5
